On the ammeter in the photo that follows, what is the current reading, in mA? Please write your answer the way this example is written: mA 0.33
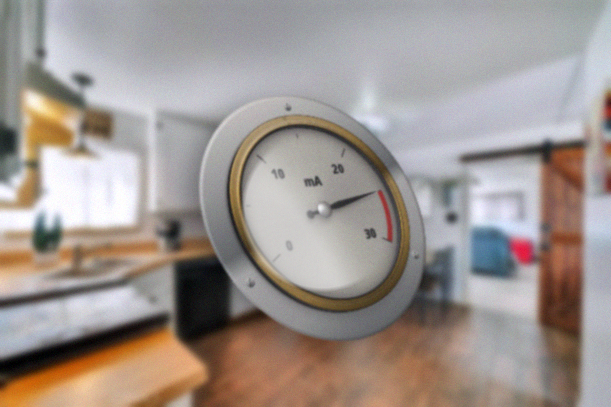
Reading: mA 25
